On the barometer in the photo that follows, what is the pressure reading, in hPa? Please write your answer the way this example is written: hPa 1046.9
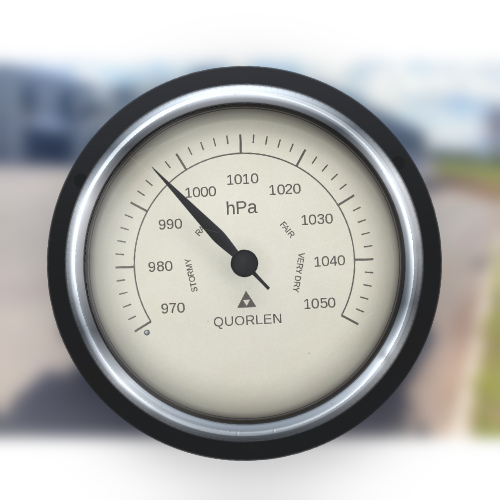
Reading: hPa 996
